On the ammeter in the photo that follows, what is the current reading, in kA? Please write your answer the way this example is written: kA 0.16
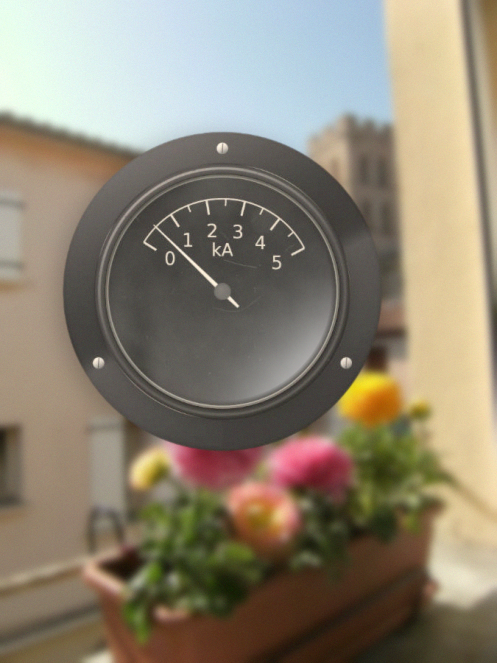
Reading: kA 0.5
